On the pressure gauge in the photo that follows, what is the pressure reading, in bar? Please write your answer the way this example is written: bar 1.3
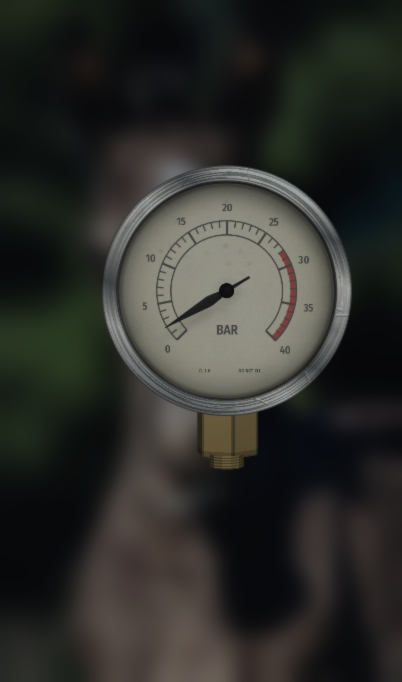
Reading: bar 2
